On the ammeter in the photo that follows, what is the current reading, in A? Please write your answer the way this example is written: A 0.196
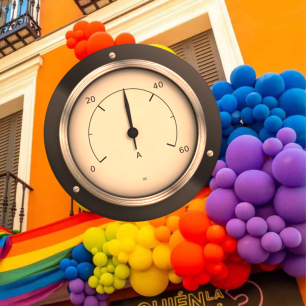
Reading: A 30
